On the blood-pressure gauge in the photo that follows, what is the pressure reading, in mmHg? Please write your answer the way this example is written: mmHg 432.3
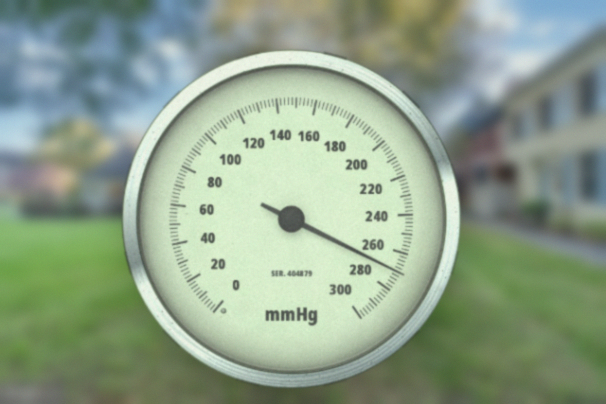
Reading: mmHg 270
